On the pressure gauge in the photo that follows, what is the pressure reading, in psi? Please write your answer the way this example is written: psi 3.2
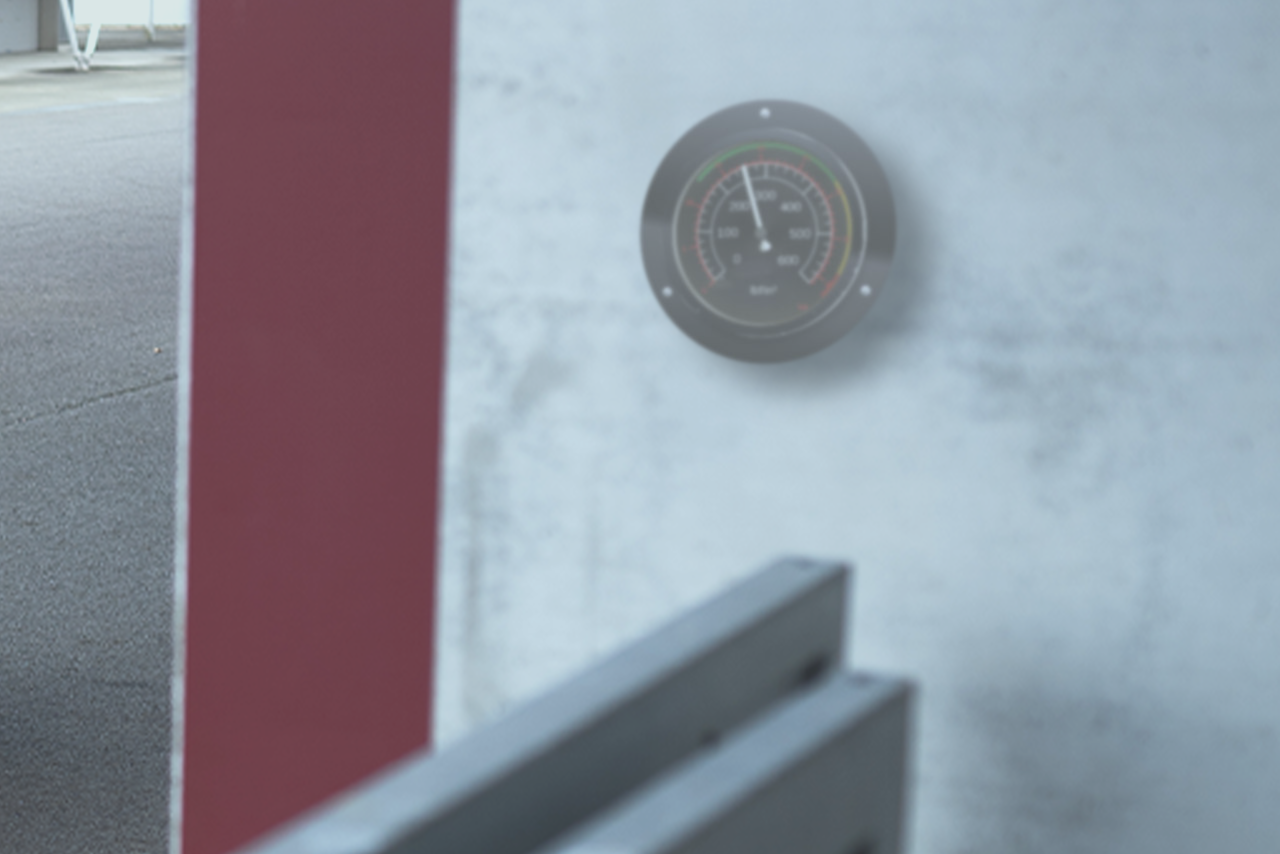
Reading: psi 260
